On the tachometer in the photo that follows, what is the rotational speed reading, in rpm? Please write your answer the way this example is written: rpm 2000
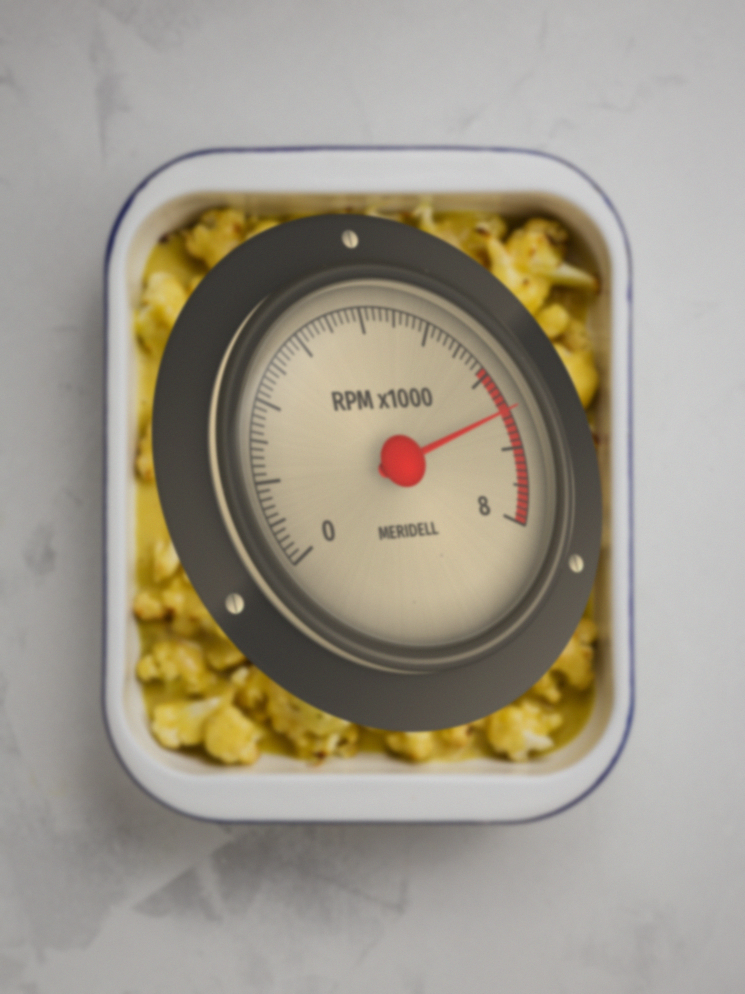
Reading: rpm 6500
